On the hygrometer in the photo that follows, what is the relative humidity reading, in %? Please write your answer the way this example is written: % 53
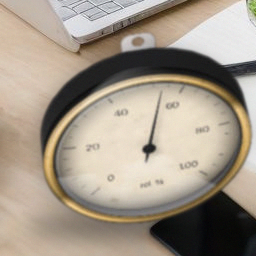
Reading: % 54
